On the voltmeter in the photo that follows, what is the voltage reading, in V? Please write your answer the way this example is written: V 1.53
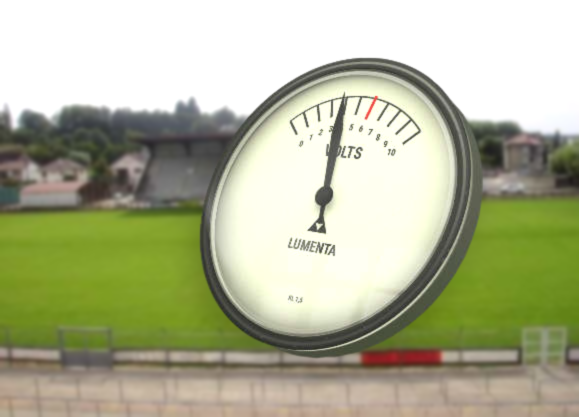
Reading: V 4
